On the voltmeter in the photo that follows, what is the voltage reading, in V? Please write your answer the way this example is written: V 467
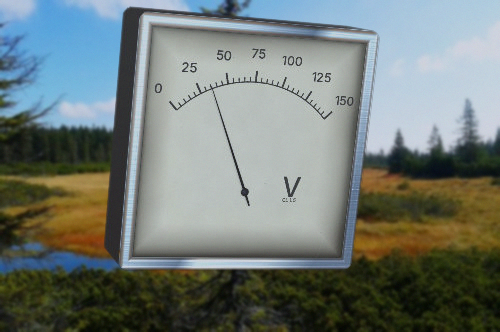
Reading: V 35
